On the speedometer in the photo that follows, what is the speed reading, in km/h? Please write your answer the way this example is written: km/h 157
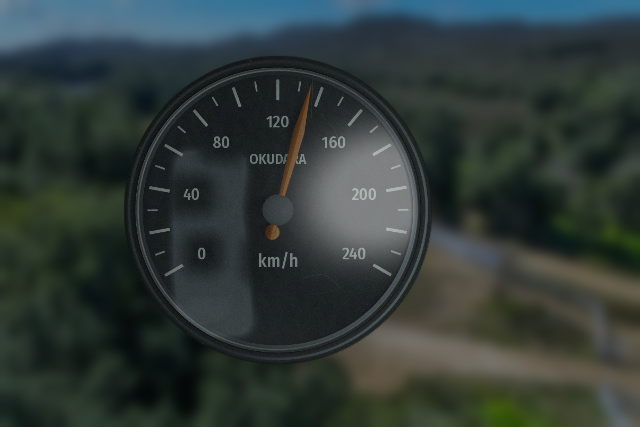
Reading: km/h 135
